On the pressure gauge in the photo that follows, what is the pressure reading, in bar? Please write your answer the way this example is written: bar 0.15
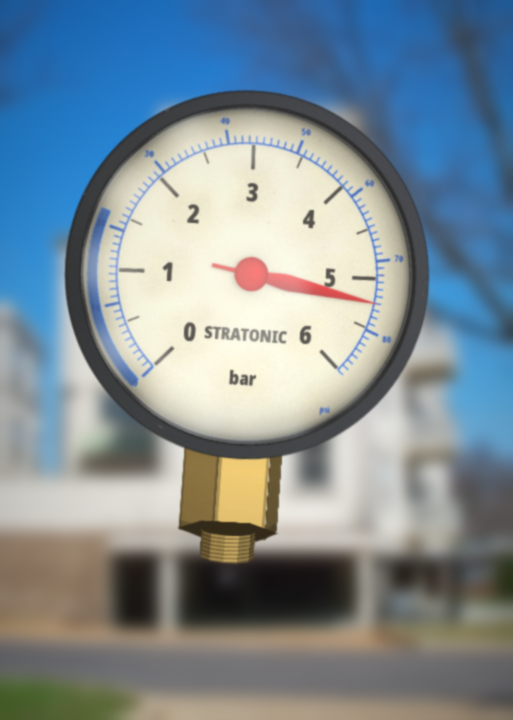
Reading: bar 5.25
